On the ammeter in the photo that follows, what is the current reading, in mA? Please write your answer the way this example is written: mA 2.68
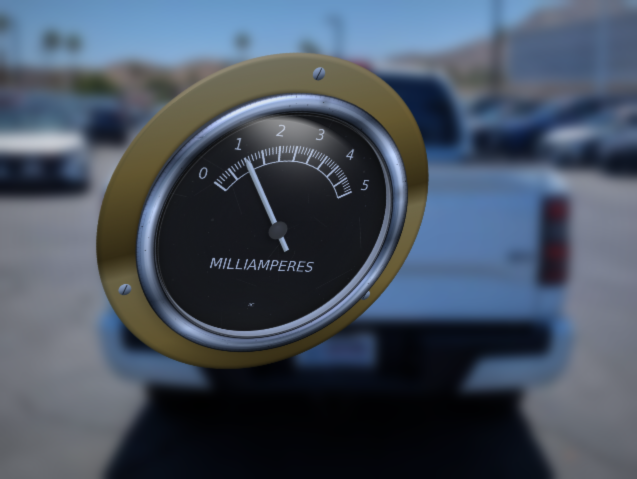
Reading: mA 1
